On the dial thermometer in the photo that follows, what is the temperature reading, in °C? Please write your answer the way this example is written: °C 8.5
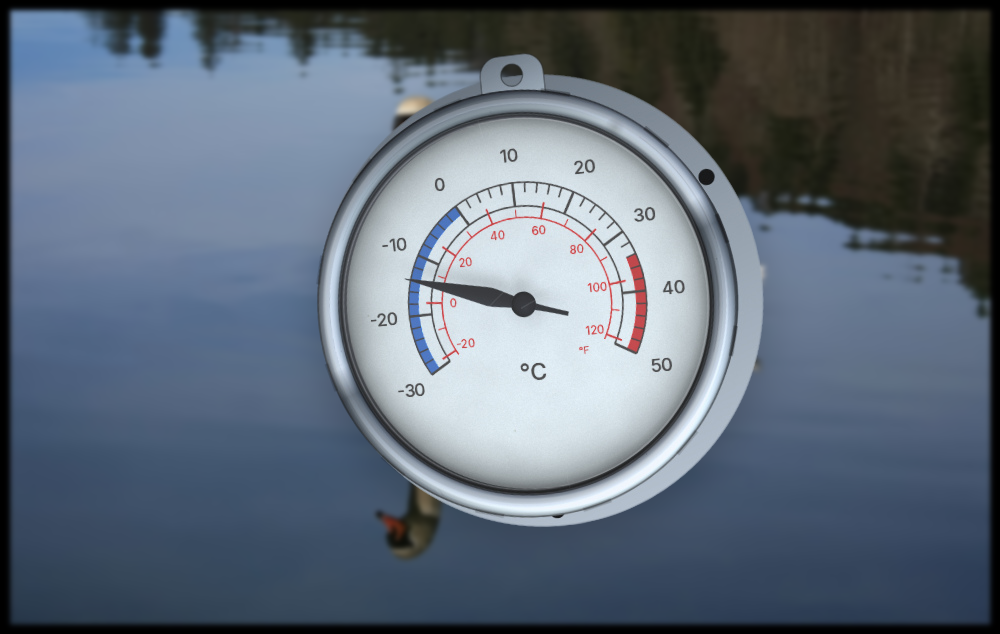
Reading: °C -14
